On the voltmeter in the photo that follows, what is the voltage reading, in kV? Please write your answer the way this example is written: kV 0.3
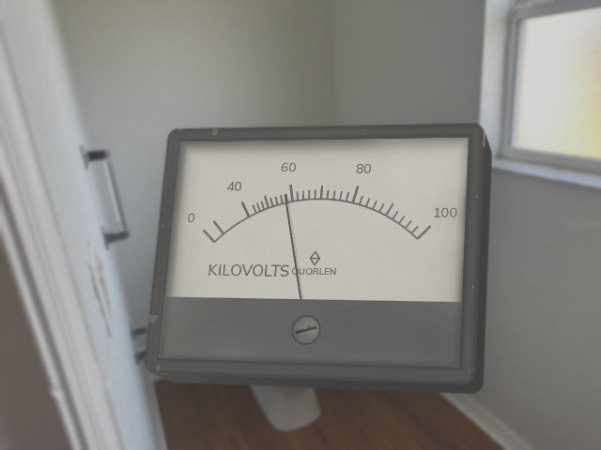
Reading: kV 58
